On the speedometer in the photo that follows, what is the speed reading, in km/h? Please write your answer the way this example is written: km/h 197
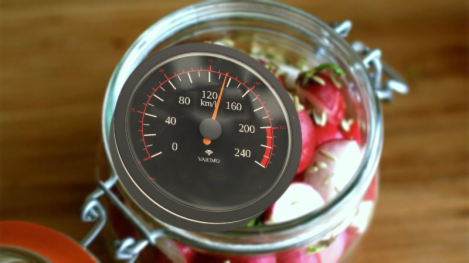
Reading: km/h 135
